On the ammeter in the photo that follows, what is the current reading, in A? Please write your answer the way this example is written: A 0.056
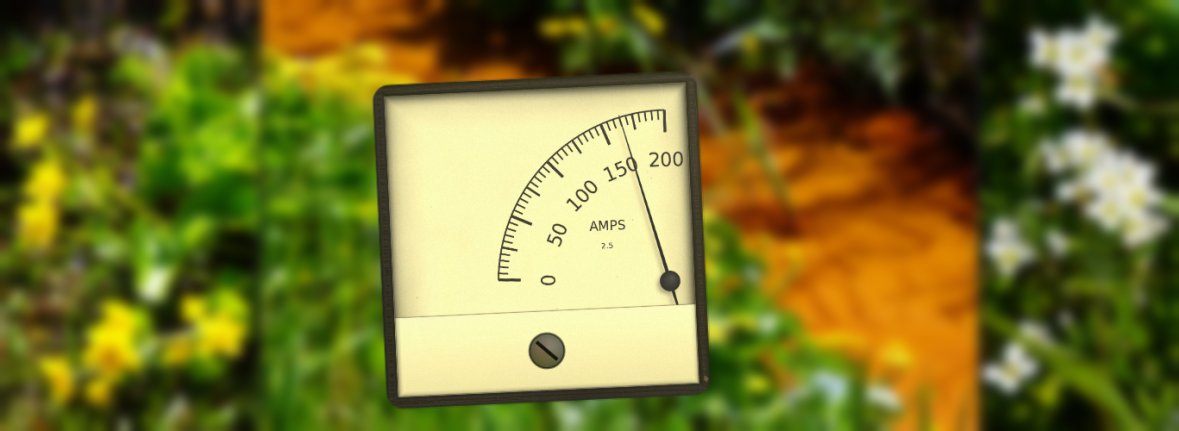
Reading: A 165
